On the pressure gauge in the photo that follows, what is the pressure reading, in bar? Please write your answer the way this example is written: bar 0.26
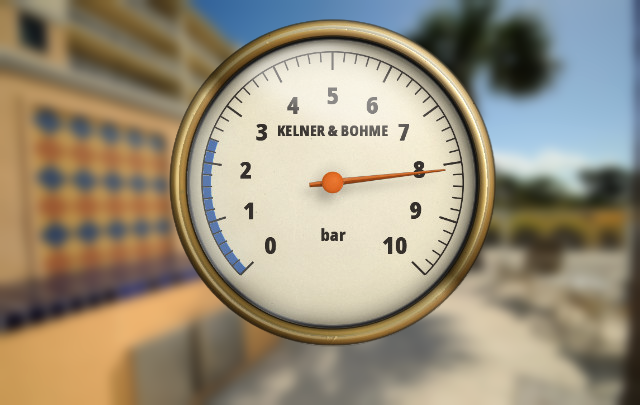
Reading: bar 8.1
